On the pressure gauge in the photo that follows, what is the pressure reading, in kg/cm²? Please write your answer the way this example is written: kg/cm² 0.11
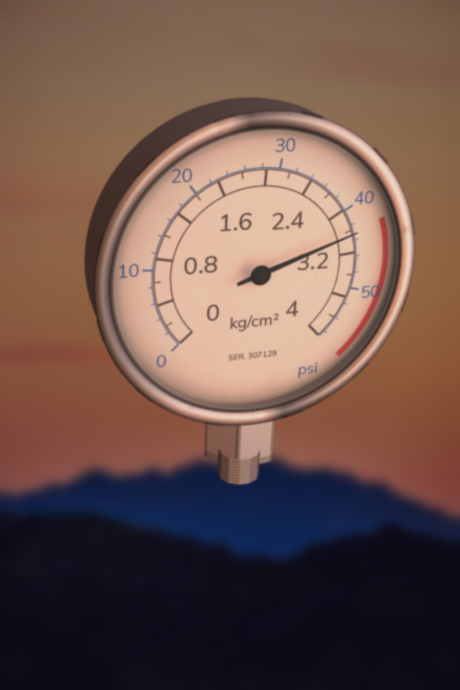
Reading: kg/cm² 3
